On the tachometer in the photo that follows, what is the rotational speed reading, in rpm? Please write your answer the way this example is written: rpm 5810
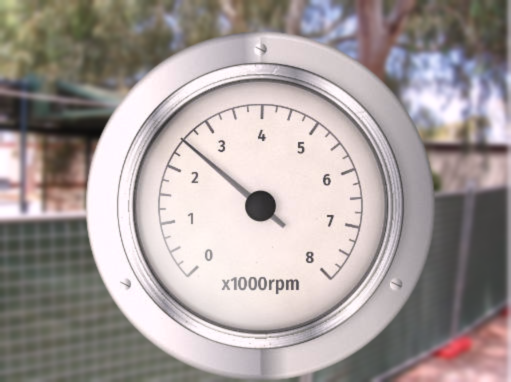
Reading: rpm 2500
